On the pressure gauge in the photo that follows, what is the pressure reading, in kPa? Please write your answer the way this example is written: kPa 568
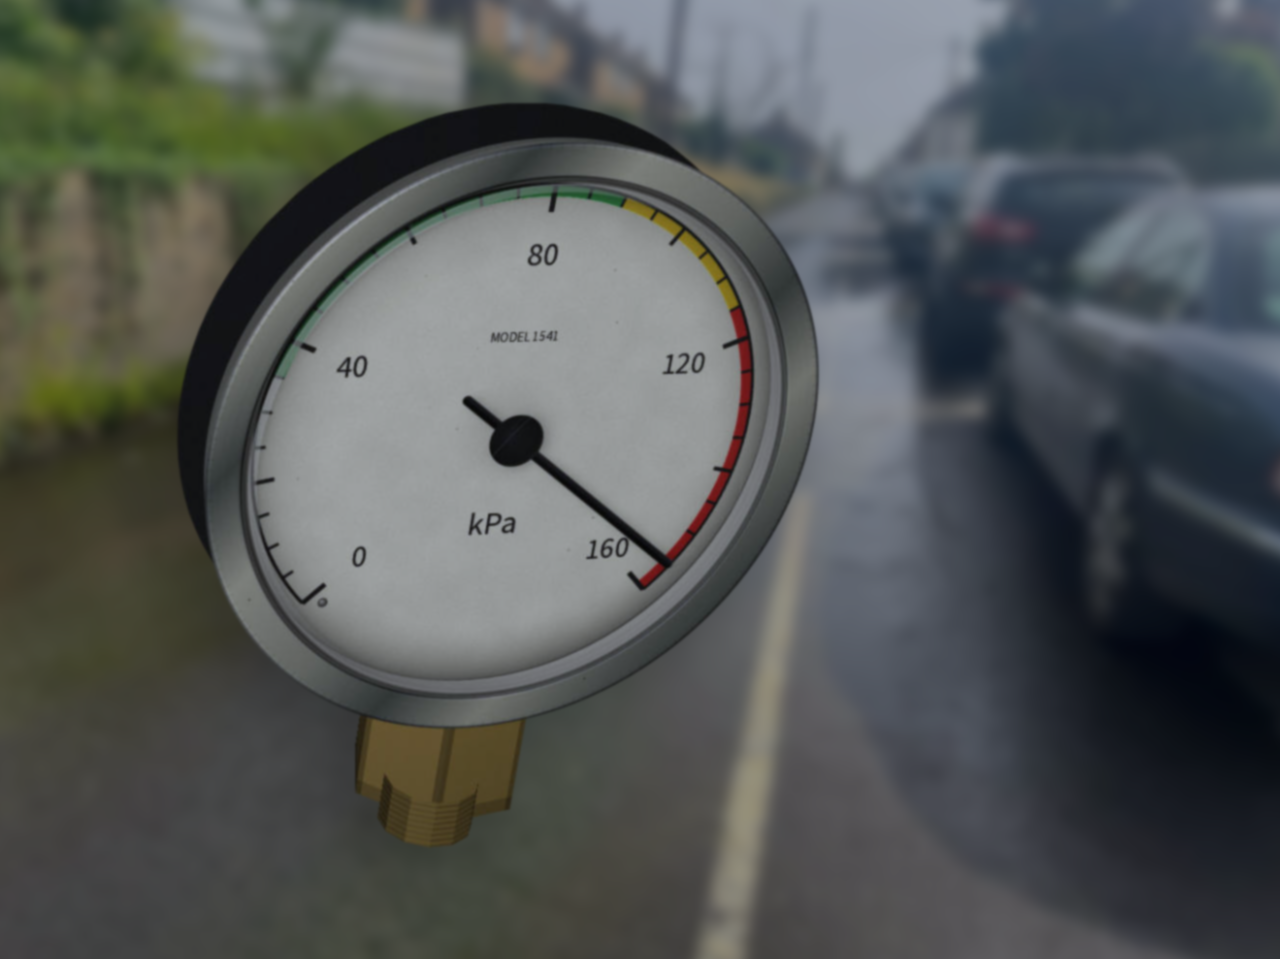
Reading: kPa 155
